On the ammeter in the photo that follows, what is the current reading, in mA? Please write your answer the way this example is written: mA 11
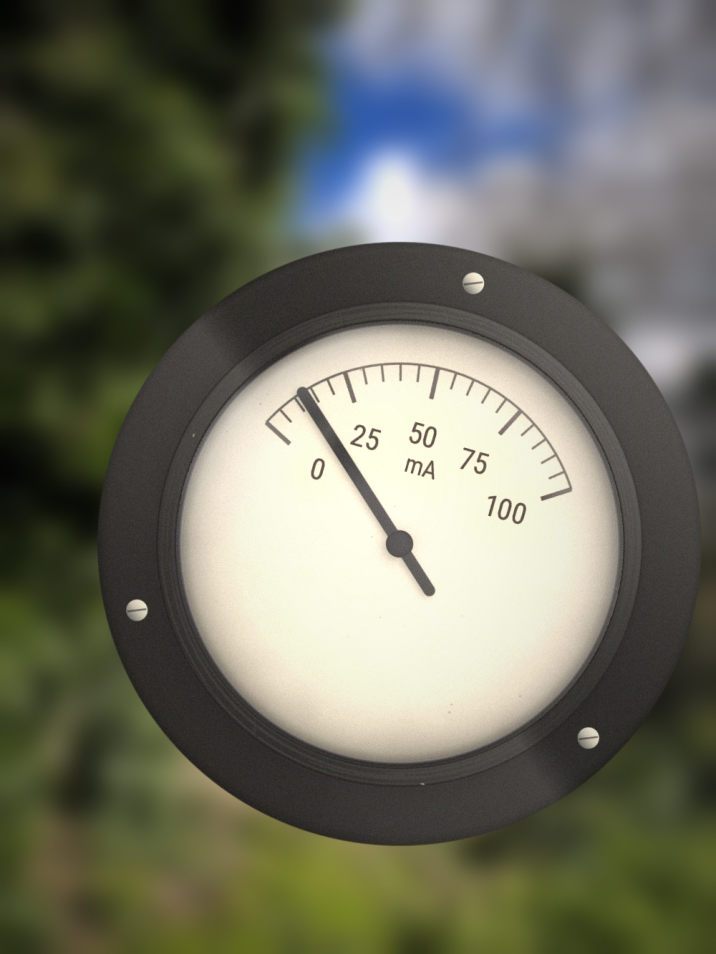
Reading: mA 12.5
